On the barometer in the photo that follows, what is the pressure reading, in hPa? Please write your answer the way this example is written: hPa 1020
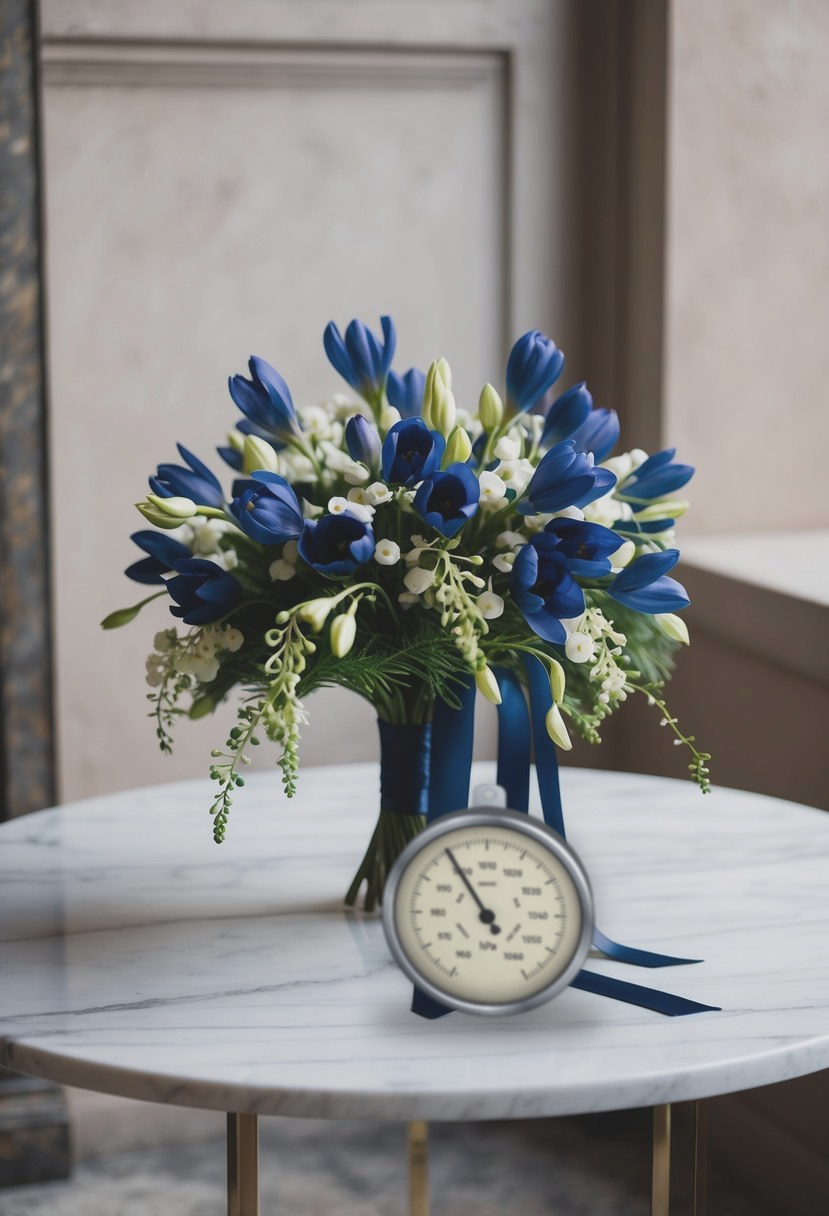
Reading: hPa 1000
